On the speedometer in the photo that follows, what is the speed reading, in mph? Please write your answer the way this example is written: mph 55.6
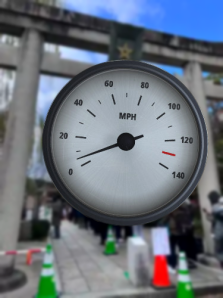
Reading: mph 5
